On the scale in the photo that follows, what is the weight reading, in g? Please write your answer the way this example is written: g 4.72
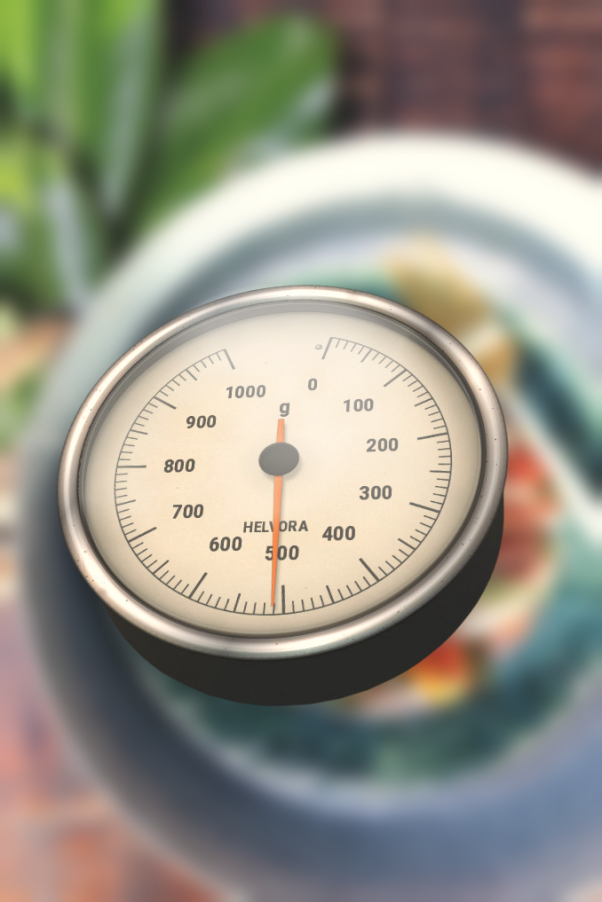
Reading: g 510
